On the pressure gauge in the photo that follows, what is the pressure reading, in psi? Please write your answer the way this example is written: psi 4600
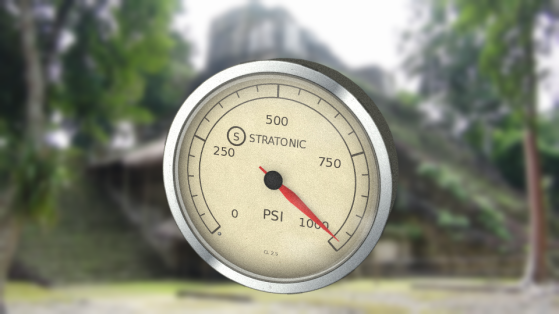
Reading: psi 975
